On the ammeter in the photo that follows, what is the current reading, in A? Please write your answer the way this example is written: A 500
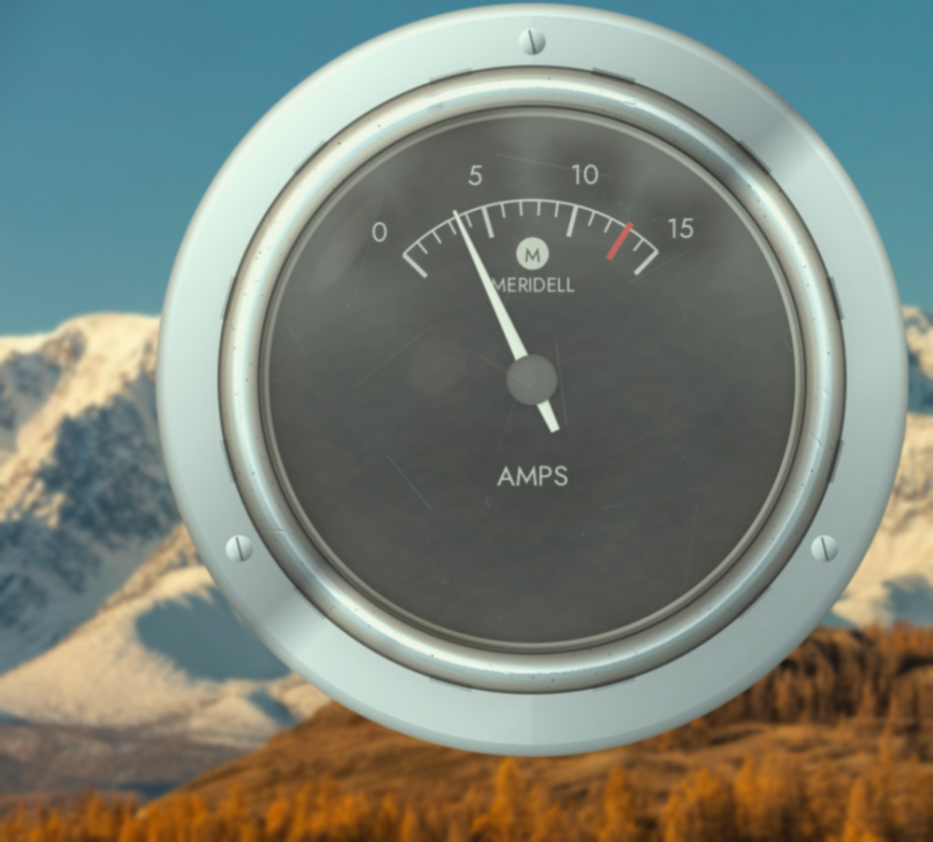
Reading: A 3.5
